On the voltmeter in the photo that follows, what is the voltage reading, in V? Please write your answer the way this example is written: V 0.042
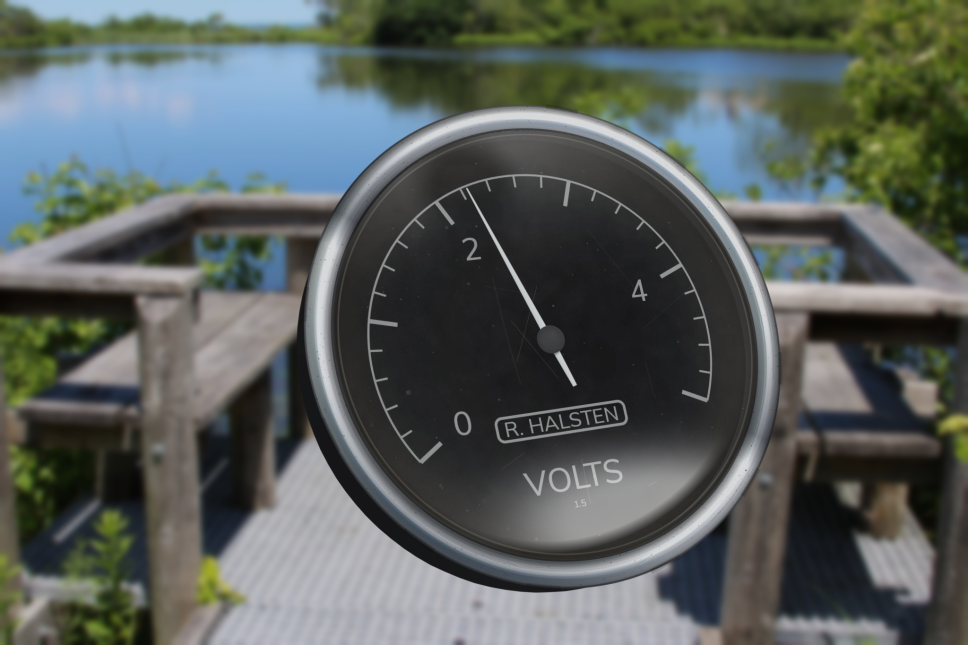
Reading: V 2.2
